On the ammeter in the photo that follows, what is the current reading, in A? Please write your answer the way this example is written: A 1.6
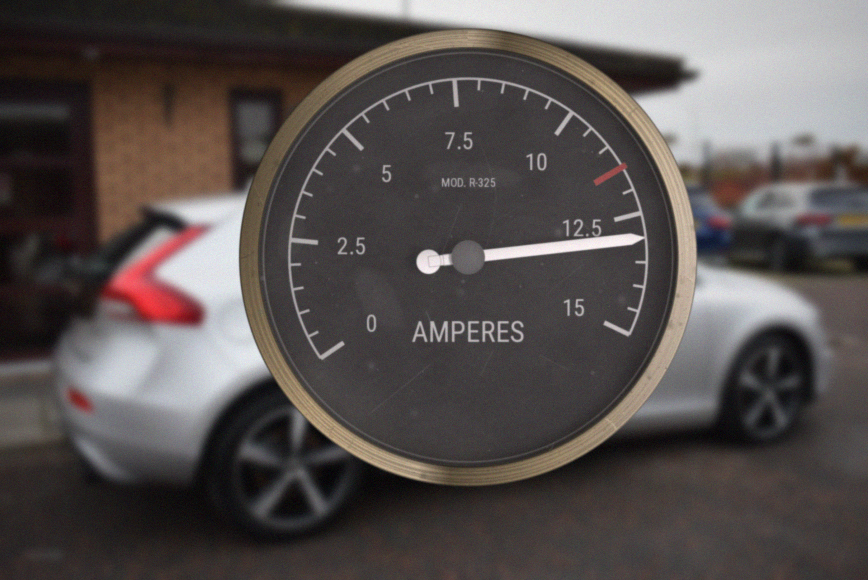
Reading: A 13
